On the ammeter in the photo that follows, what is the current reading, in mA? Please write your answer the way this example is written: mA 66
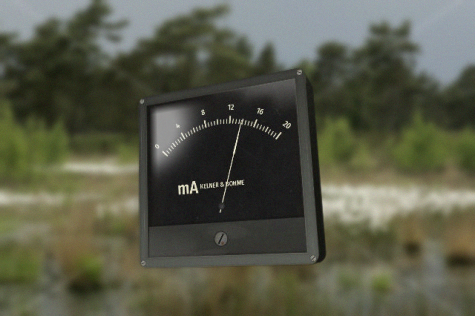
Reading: mA 14
